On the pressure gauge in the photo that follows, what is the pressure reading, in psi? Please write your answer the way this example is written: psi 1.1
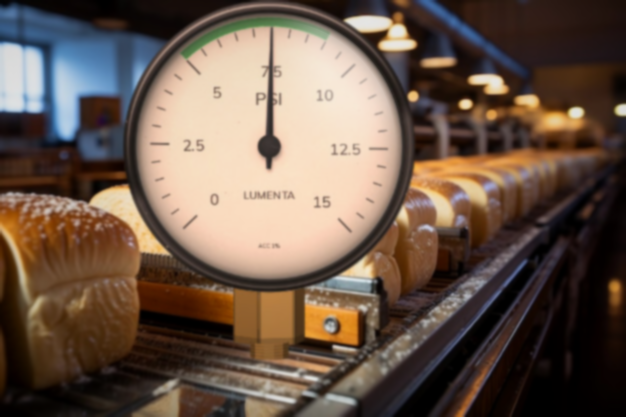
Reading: psi 7.5
